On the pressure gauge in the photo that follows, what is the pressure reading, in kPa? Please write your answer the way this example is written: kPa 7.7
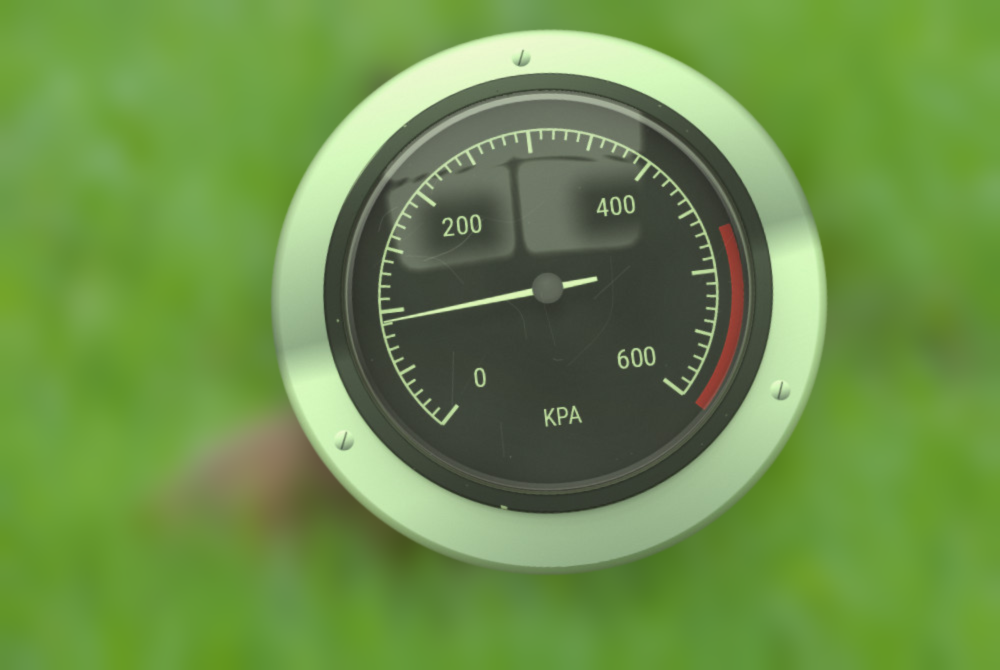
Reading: kPa 90
